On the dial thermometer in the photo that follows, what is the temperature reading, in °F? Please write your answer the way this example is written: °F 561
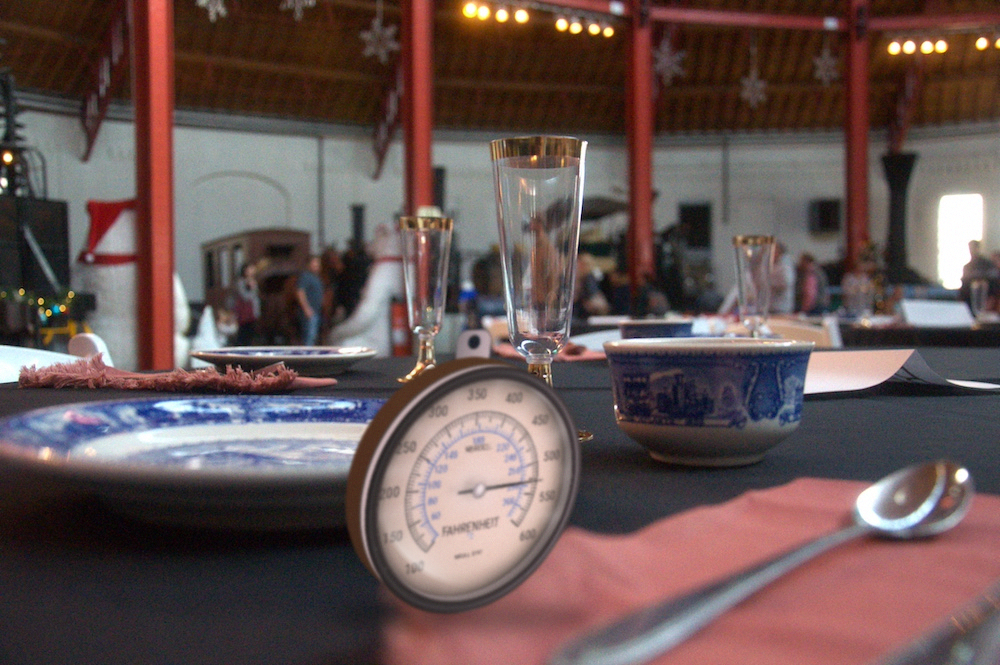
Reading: °F 525
